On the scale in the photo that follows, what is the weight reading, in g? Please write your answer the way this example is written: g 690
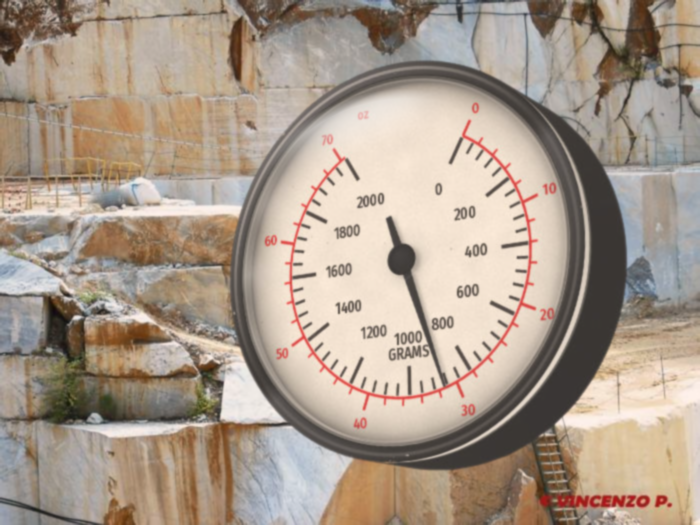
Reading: g 880
